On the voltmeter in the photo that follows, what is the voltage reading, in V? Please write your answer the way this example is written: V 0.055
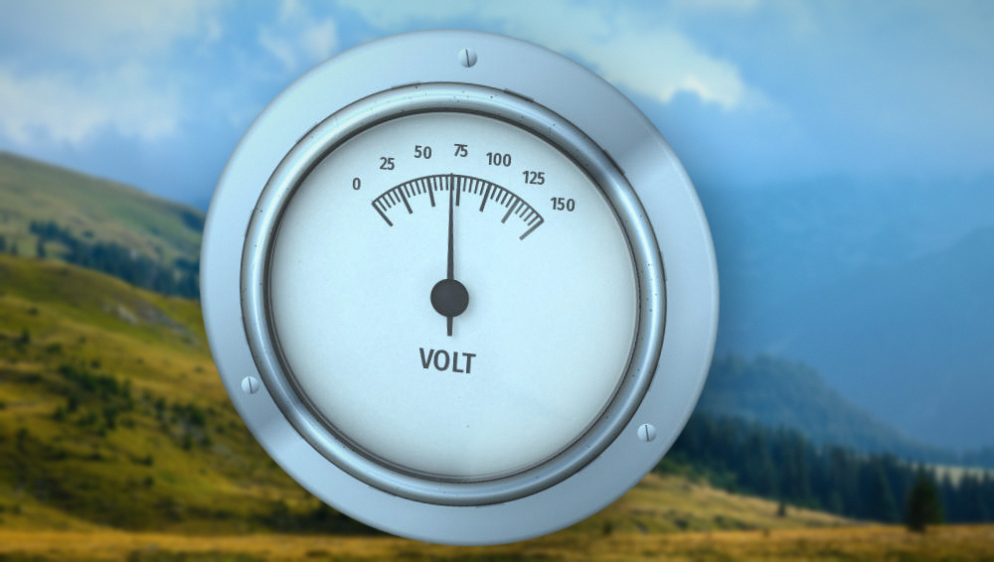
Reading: V 70
